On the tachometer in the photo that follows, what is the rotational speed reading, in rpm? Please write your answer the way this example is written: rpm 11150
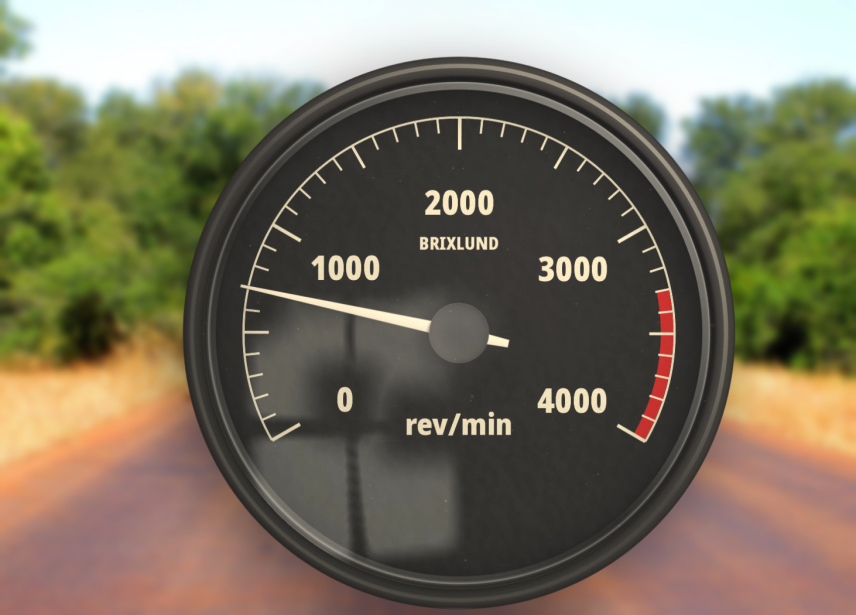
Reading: rpm 700
